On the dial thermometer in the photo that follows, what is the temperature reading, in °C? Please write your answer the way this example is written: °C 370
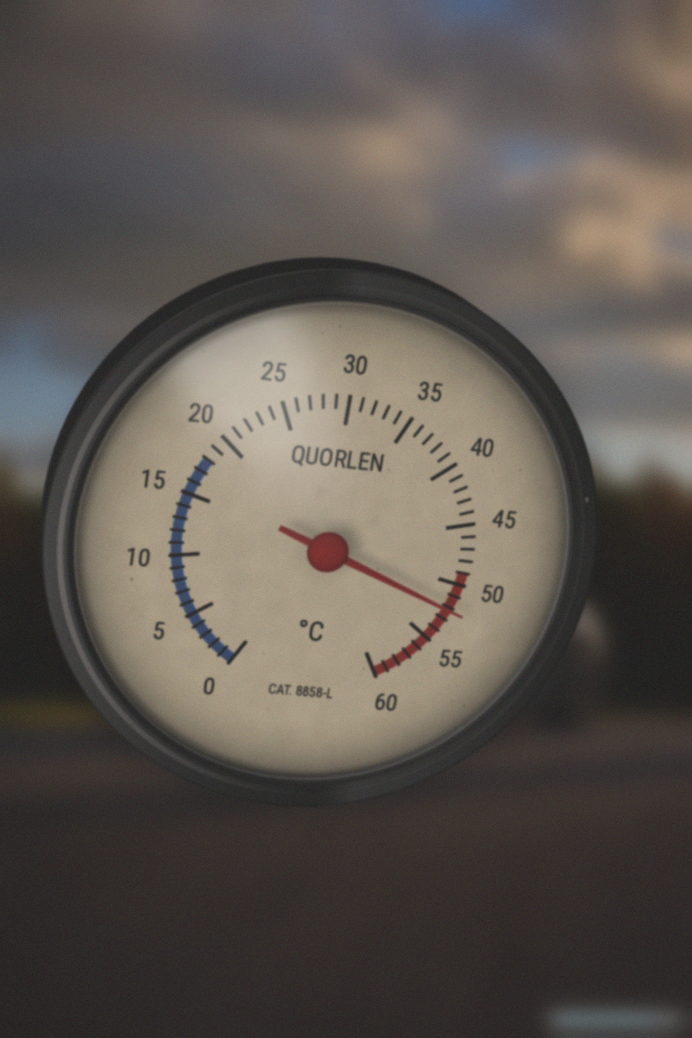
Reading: °C 52
